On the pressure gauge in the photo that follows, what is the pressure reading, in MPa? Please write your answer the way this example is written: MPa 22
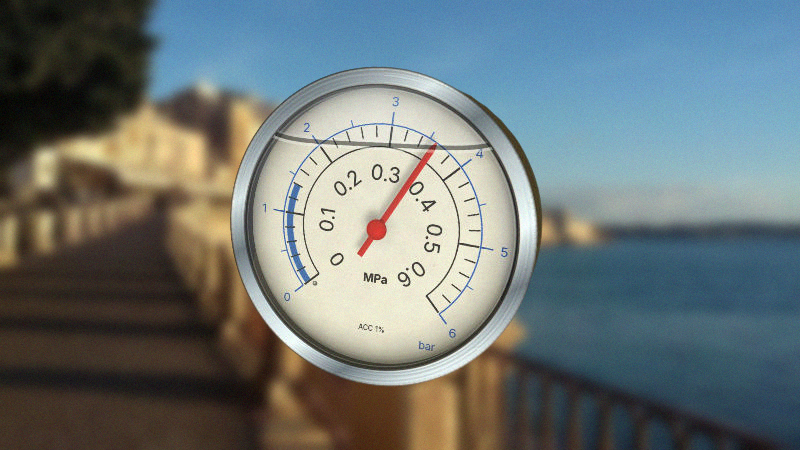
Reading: MPa 0.36
